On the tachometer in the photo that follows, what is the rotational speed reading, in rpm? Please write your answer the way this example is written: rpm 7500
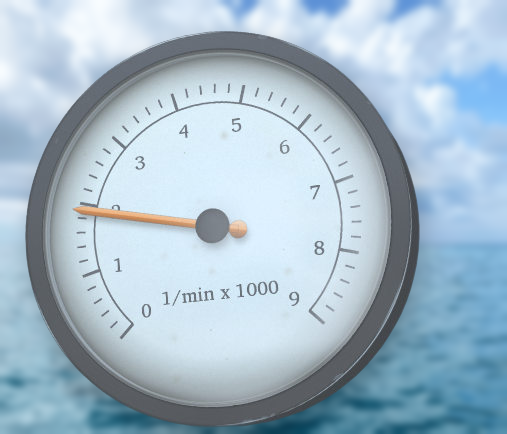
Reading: rpm 1900
